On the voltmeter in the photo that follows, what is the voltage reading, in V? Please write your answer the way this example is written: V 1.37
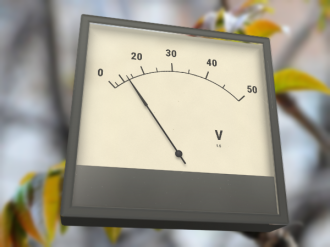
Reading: V 12.5
